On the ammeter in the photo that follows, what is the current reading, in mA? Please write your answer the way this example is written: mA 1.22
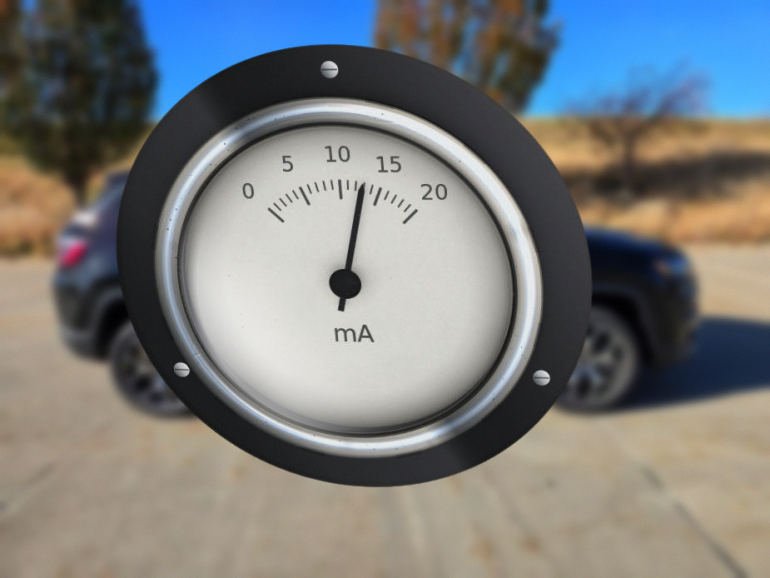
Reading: mA 13
